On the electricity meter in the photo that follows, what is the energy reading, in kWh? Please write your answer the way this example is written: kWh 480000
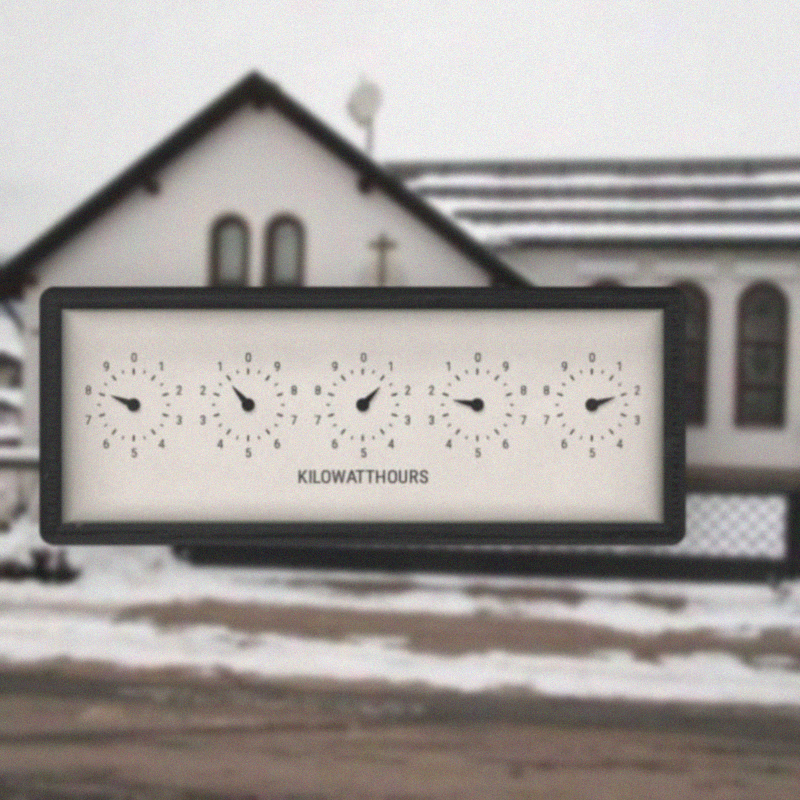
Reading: kWh 81122
